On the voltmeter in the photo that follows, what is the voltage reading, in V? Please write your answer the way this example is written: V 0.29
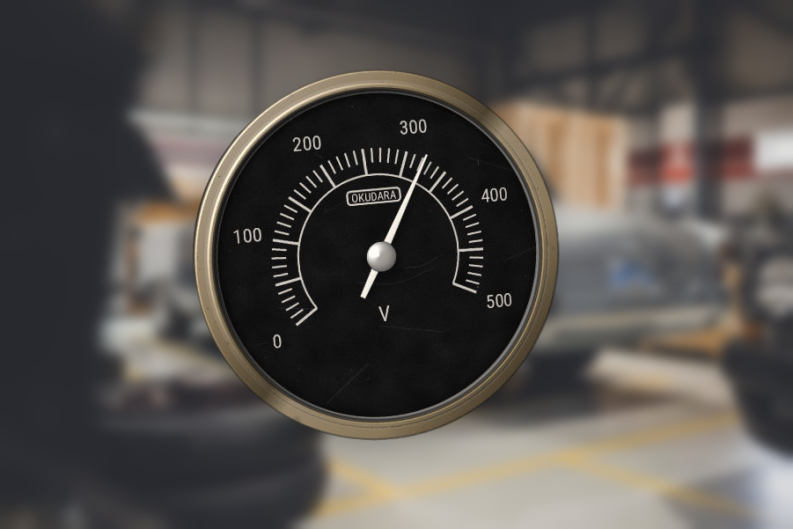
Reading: V 320
